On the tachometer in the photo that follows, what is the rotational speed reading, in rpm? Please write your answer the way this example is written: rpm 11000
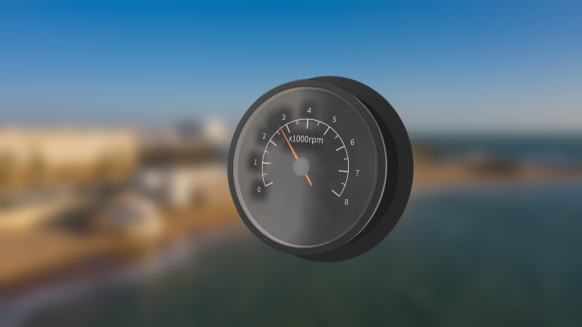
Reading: rpm 2750
